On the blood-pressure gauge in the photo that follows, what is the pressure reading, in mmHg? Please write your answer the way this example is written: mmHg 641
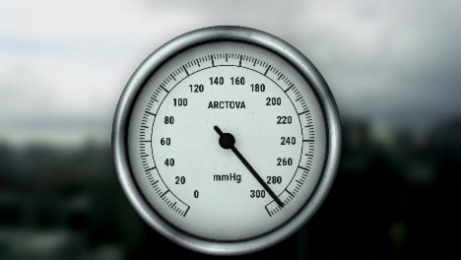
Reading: mmHg 290
